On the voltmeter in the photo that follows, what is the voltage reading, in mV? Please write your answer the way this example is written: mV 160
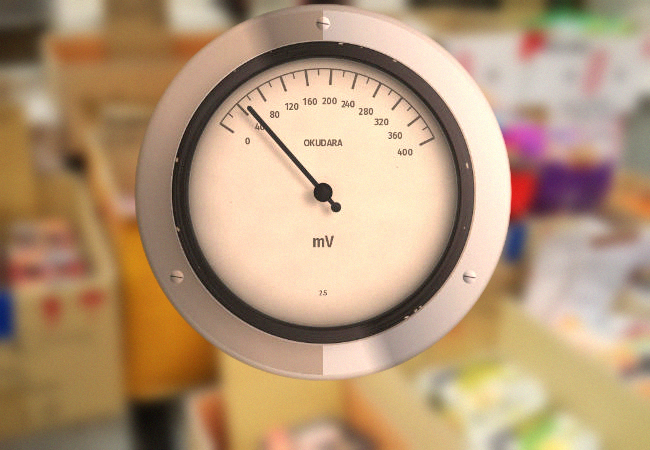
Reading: mV 50
